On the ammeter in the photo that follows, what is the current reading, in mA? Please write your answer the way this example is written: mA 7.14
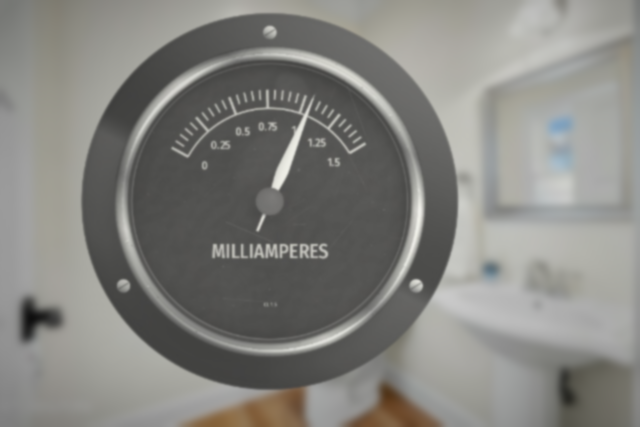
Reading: mA 1.05
